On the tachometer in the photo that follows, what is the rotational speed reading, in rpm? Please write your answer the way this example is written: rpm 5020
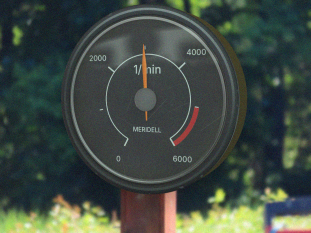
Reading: rpm 3000
